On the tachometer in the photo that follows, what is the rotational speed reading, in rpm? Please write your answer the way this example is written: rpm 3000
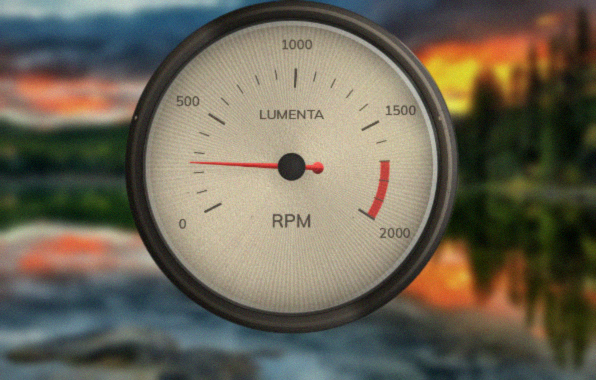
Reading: rpm 250
